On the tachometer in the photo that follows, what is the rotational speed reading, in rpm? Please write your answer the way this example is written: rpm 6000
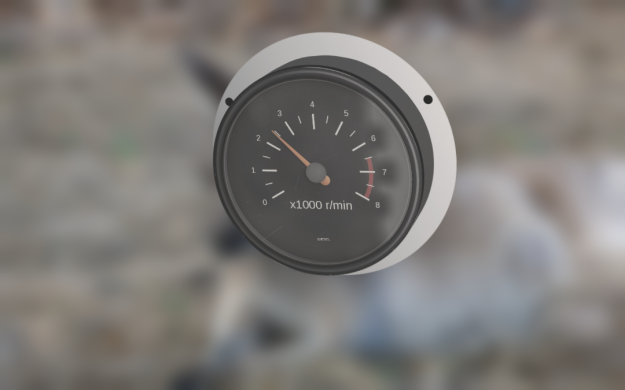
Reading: rpm 2500
